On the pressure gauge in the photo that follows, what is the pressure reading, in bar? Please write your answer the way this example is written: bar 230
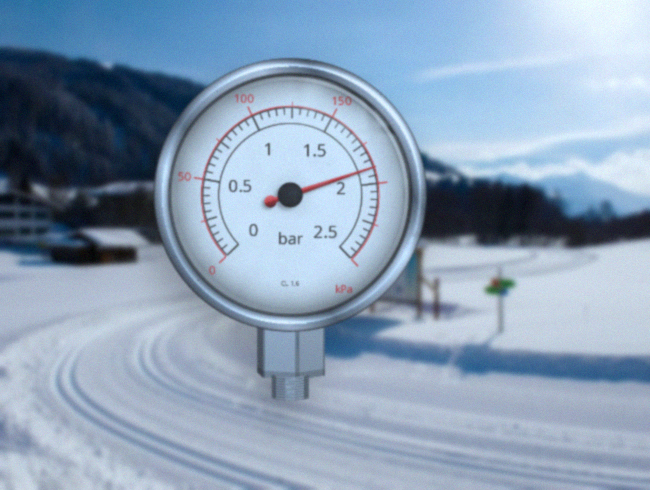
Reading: bar 1.9
